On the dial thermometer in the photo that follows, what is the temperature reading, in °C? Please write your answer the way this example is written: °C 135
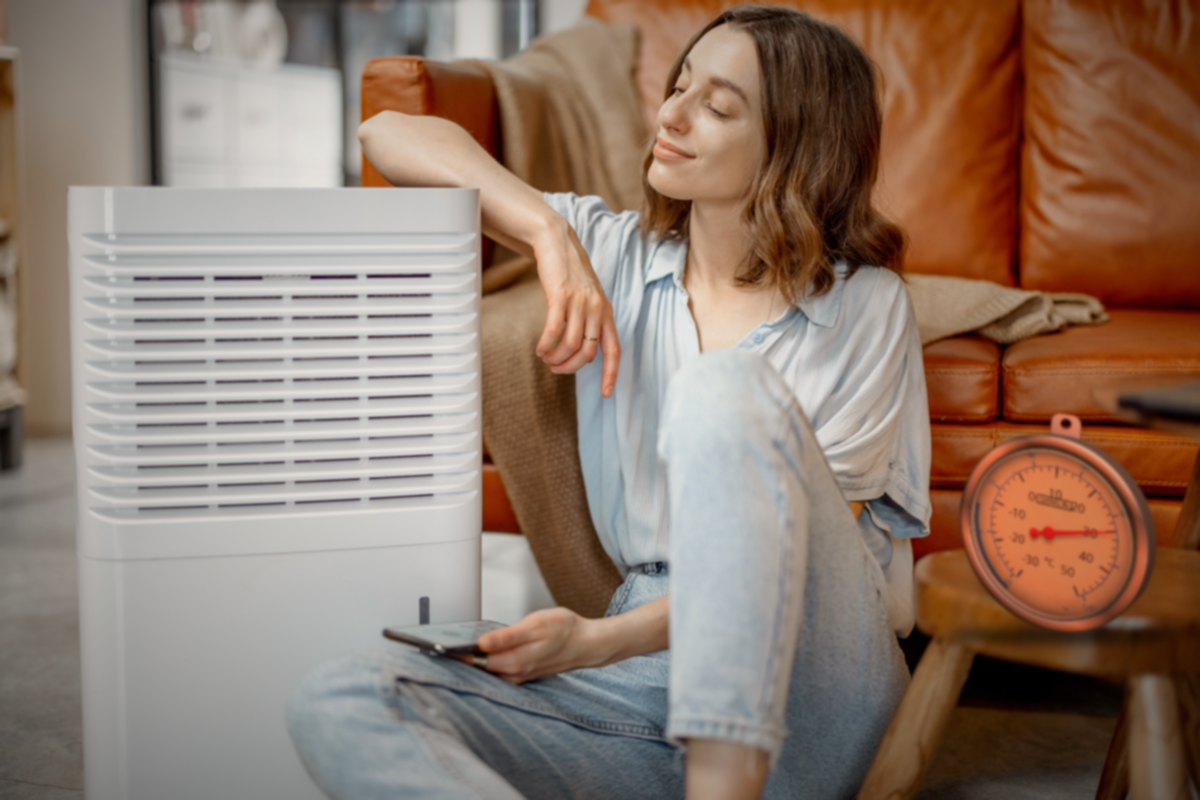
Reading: °C 30
